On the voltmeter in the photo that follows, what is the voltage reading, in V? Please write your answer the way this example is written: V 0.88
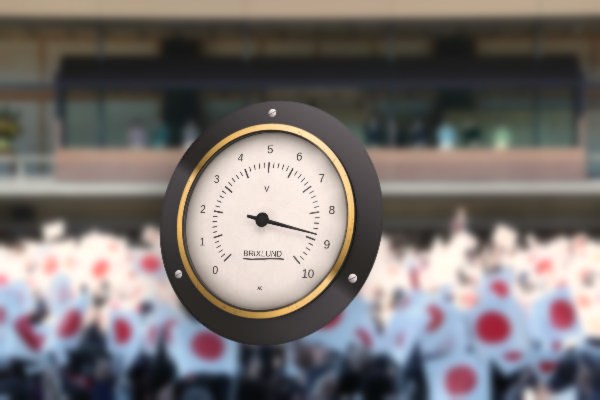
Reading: V 8.8
